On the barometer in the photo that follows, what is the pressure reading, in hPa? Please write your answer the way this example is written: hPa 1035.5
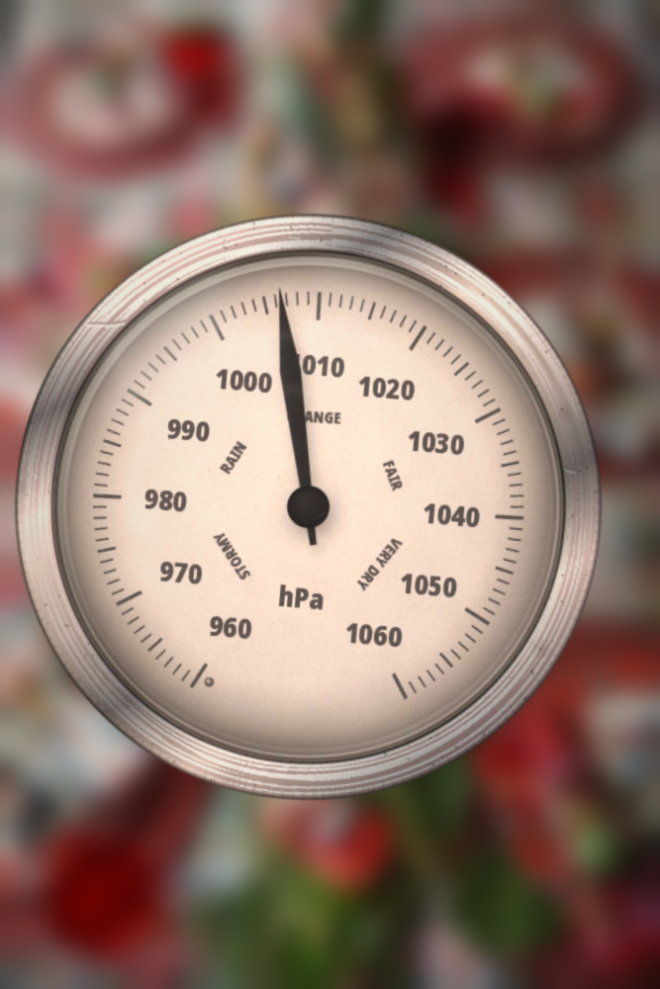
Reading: hPa 1006.5
